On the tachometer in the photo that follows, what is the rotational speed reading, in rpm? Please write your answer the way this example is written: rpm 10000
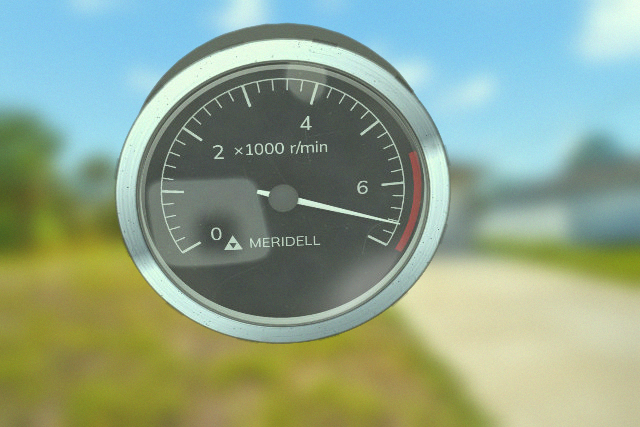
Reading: rpm 6600
